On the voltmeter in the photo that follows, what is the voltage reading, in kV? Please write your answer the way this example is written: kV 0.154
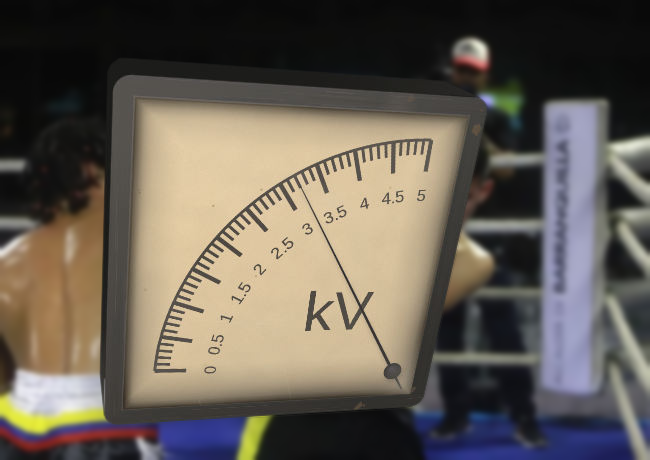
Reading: kV 3.2
